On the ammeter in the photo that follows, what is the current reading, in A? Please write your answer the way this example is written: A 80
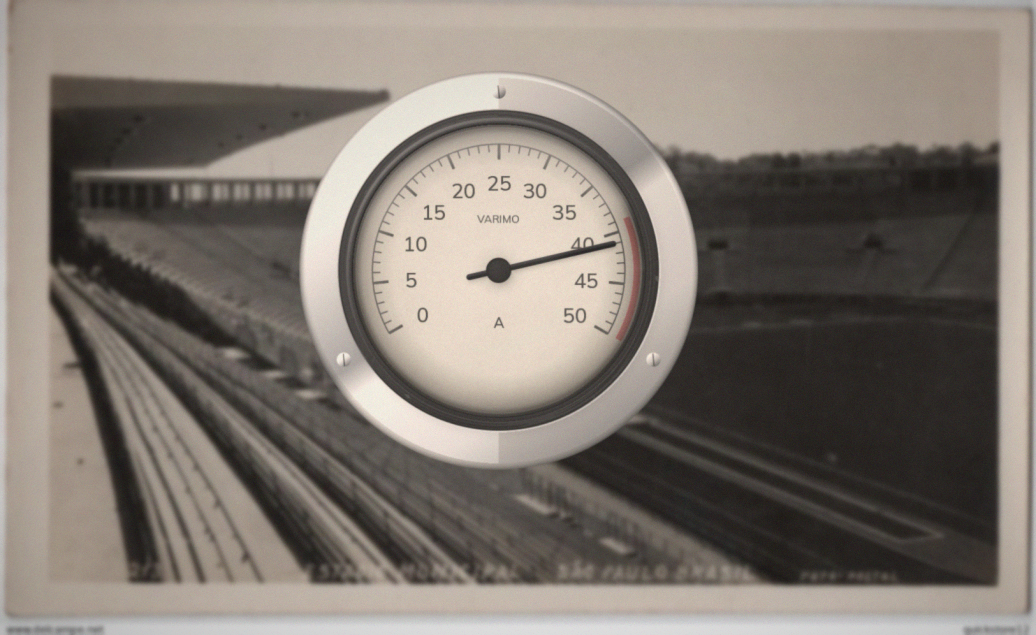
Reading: A 41
